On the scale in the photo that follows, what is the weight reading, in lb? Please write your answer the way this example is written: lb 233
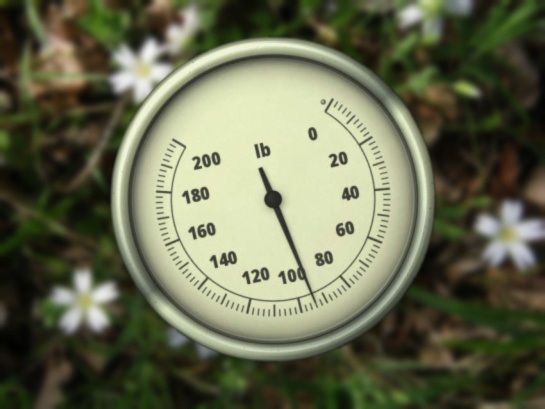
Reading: lb 94
